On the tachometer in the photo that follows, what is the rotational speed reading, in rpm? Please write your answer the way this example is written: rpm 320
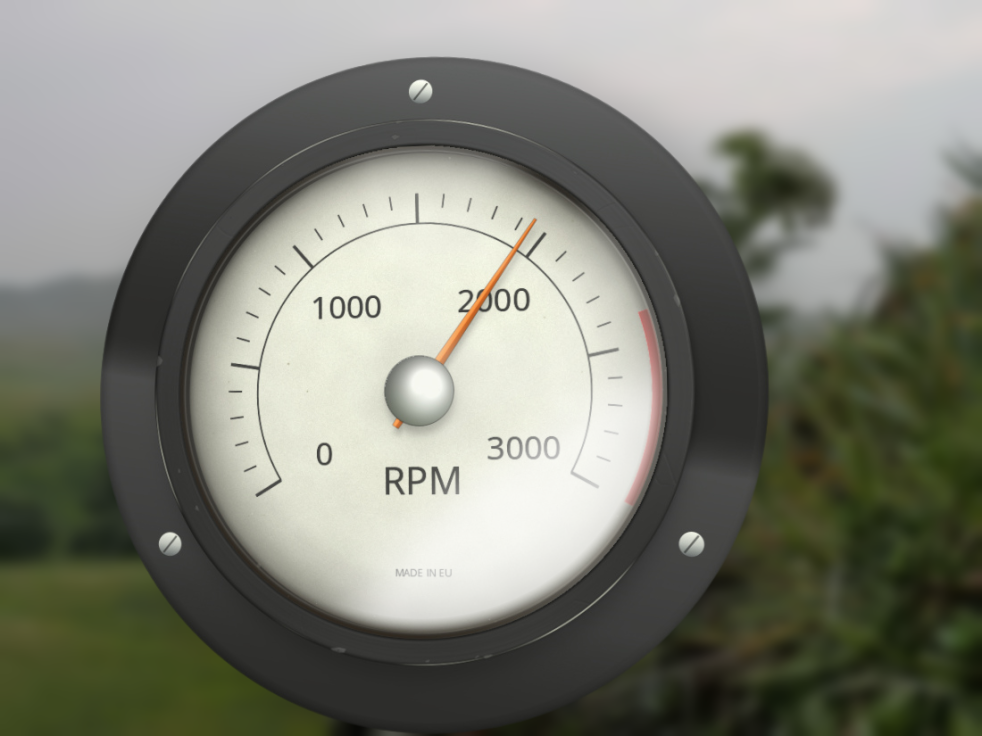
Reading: rpm 1950
